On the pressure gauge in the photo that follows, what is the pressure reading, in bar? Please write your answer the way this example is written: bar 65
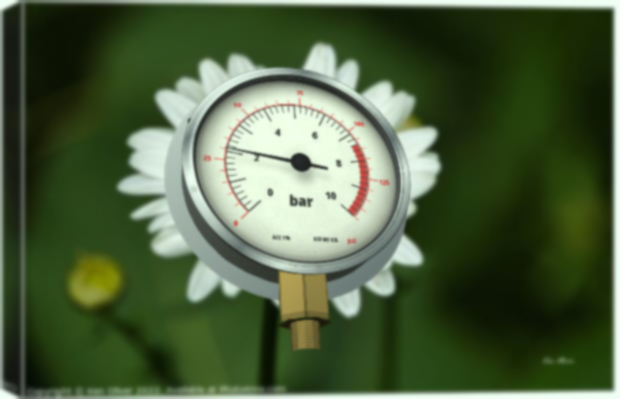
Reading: bar 2
